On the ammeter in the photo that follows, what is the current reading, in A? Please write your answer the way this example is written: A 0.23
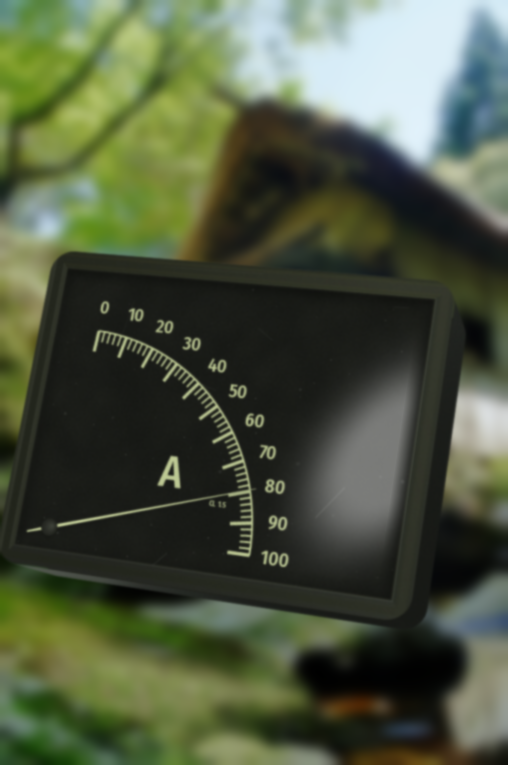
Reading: A 80
